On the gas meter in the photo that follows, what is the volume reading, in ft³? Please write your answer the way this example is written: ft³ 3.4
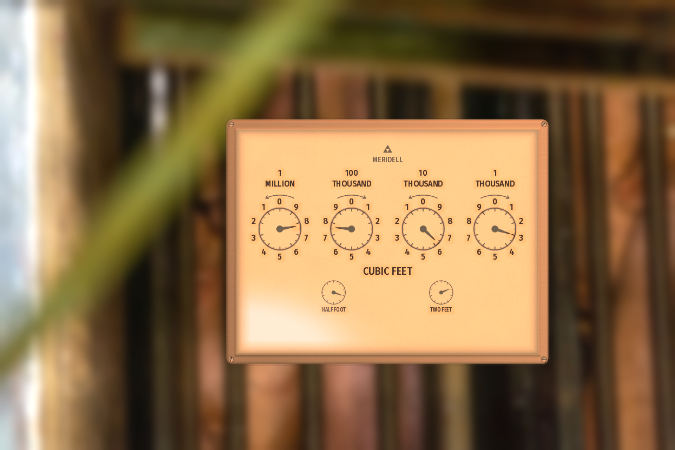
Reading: ft³ 776300
